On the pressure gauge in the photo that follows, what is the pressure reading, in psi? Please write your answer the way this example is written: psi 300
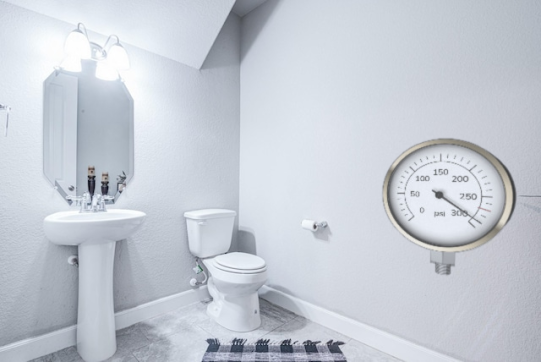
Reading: psi 290
